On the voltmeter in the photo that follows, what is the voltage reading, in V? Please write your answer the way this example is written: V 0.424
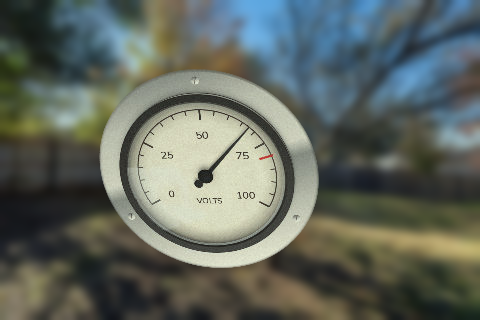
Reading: V 67.5
